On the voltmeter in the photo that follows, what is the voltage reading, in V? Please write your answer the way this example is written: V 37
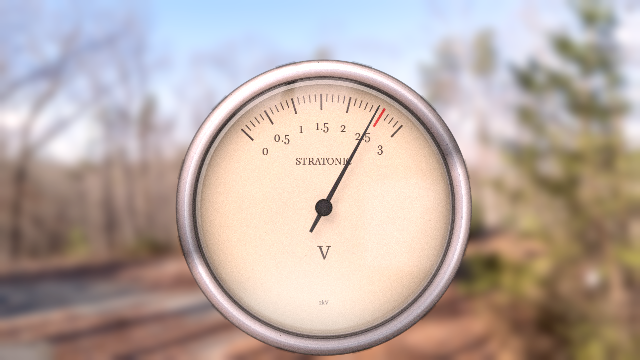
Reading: V 2.5
